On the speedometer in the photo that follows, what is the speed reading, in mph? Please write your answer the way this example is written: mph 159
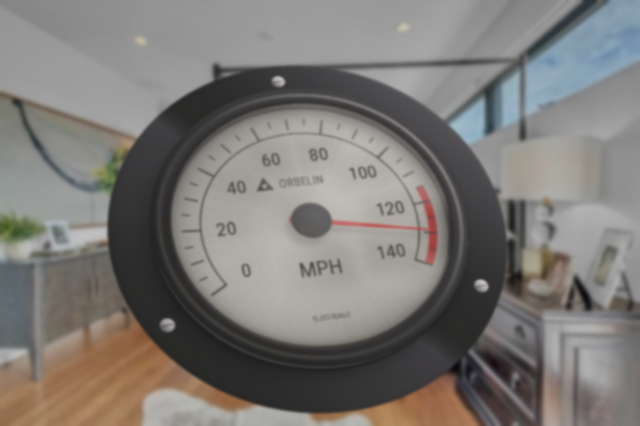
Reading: mph 130
